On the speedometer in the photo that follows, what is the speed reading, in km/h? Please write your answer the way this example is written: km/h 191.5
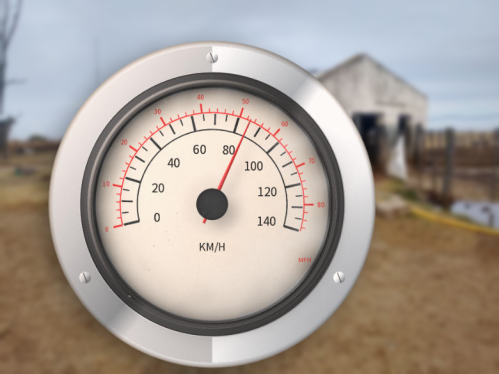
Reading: km/h 85
